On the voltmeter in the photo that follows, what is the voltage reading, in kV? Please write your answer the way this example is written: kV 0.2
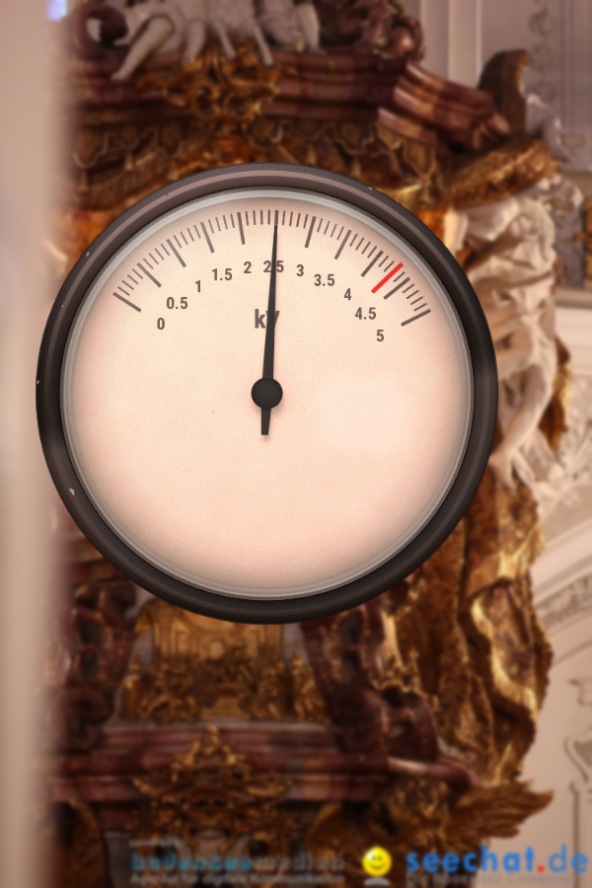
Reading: kV 2.5
